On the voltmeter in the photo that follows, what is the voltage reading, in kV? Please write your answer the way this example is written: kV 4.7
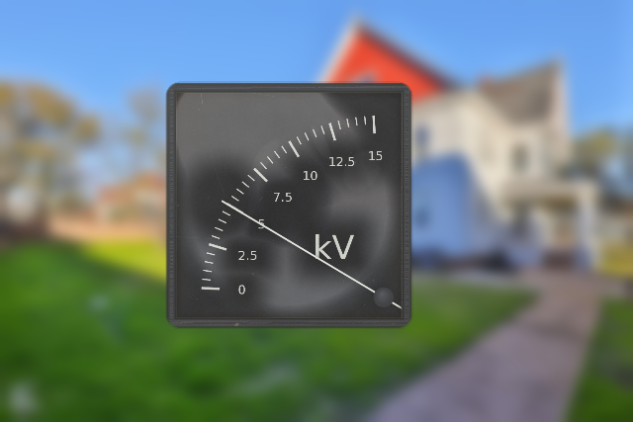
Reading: kV 5
